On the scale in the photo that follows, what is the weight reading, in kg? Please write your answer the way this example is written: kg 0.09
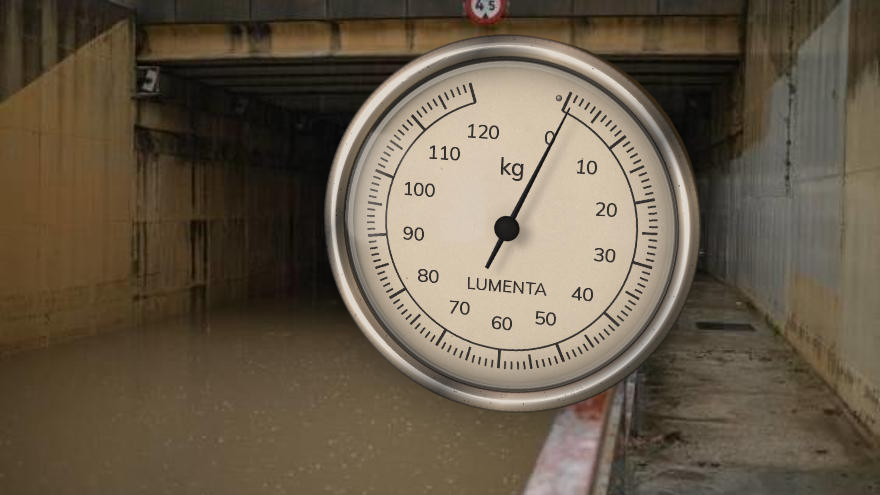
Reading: kg 1
